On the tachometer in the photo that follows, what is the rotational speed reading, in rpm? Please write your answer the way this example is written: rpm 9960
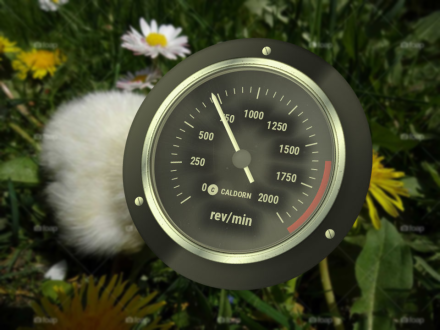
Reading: rpm 725
